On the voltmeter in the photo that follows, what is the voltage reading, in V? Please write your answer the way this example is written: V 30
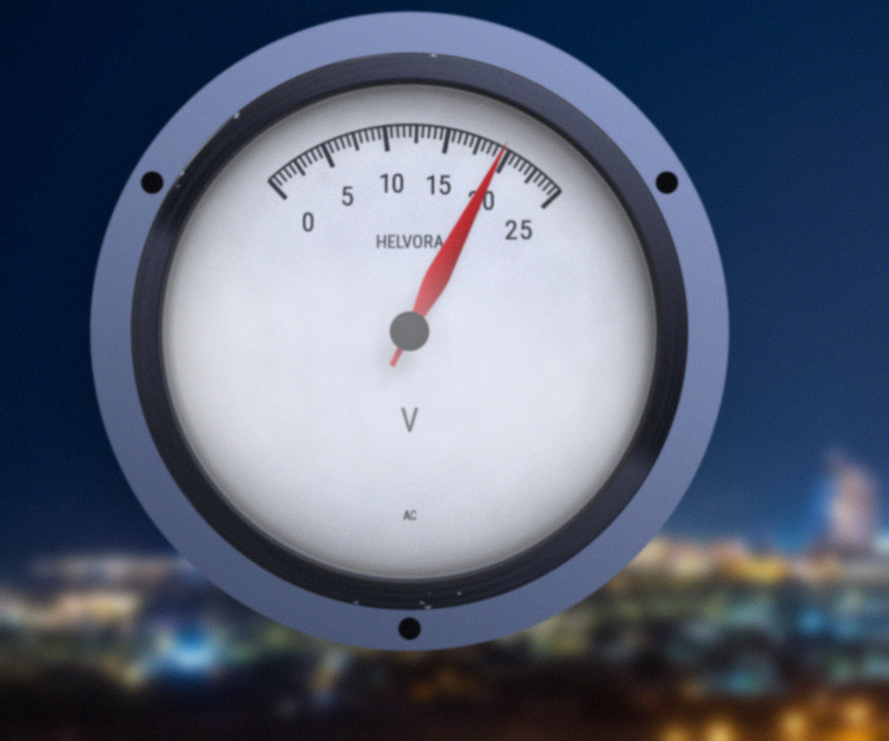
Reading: V 19.5
